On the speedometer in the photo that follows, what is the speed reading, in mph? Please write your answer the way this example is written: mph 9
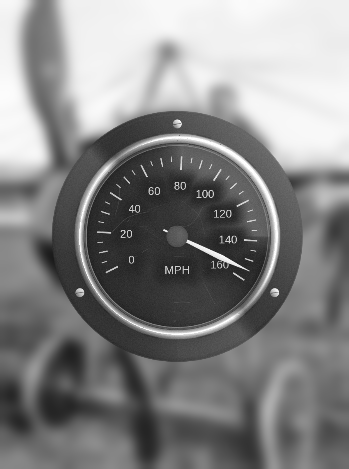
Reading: mph 155
